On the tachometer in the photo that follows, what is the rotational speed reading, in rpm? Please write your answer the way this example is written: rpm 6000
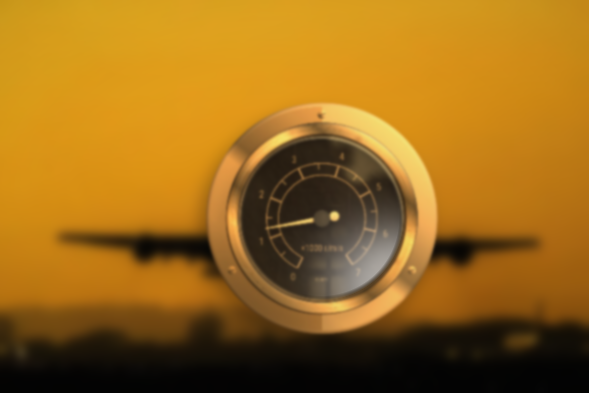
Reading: rpm 1250
